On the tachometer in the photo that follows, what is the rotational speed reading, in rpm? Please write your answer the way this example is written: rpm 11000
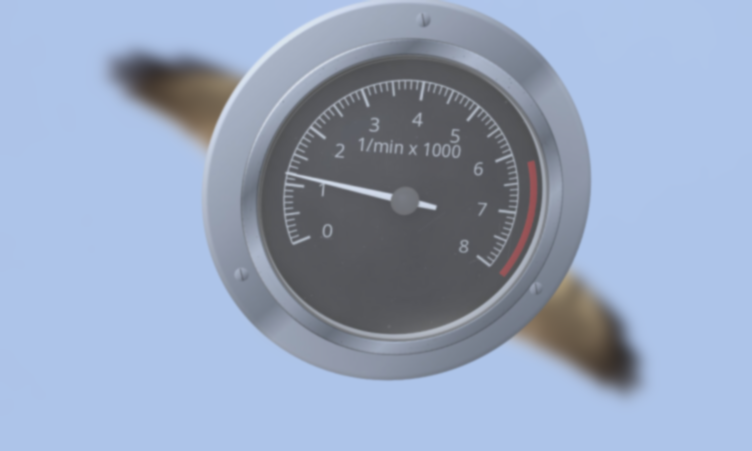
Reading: rpm 1200
